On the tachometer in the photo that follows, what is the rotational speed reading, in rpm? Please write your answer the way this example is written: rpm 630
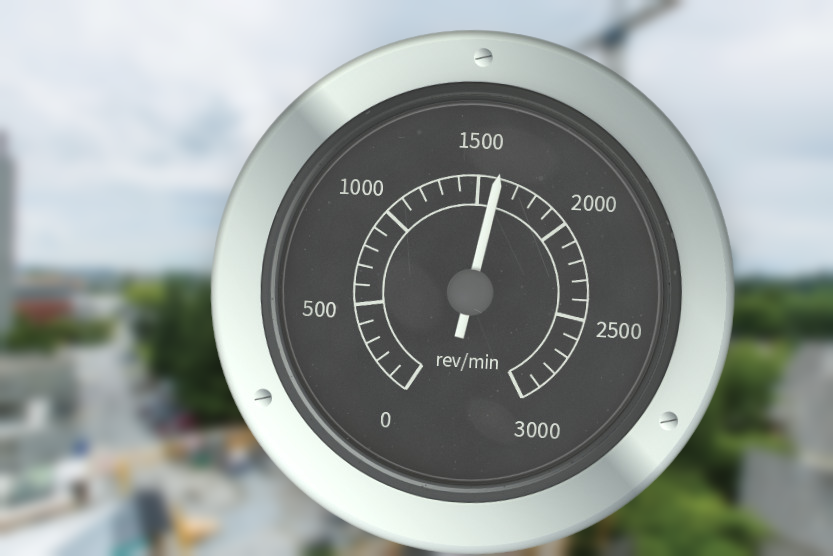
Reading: rpm 1600
